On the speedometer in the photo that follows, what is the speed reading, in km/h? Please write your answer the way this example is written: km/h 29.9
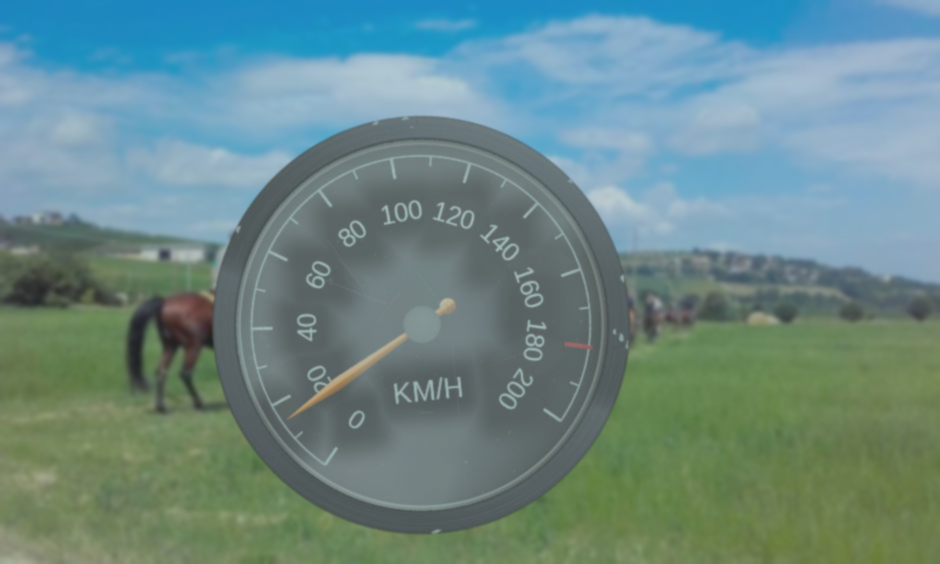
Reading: km/h 15
